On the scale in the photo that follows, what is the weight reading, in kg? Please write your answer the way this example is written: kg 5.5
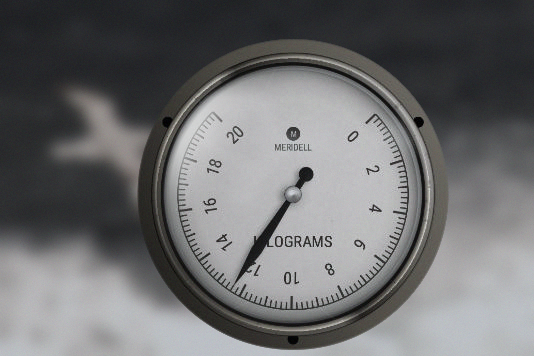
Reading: kg 12.4
